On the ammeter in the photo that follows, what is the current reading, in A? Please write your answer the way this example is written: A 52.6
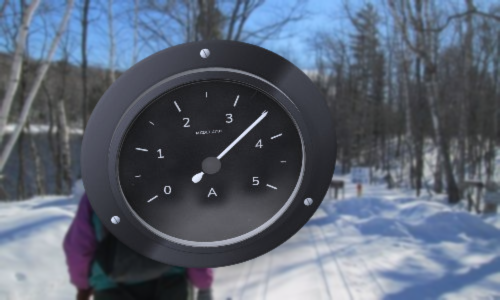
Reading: A 3.5
